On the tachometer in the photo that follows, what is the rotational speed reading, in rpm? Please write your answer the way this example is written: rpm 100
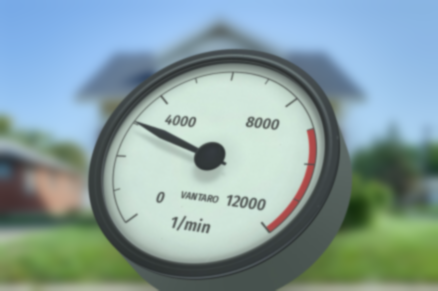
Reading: rpm 3000
